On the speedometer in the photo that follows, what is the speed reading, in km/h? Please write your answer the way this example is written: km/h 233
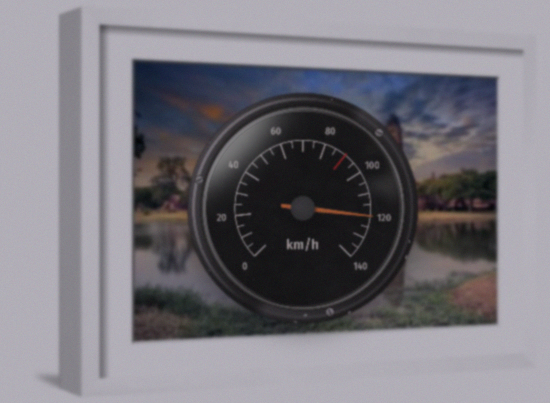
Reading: km/h 120
